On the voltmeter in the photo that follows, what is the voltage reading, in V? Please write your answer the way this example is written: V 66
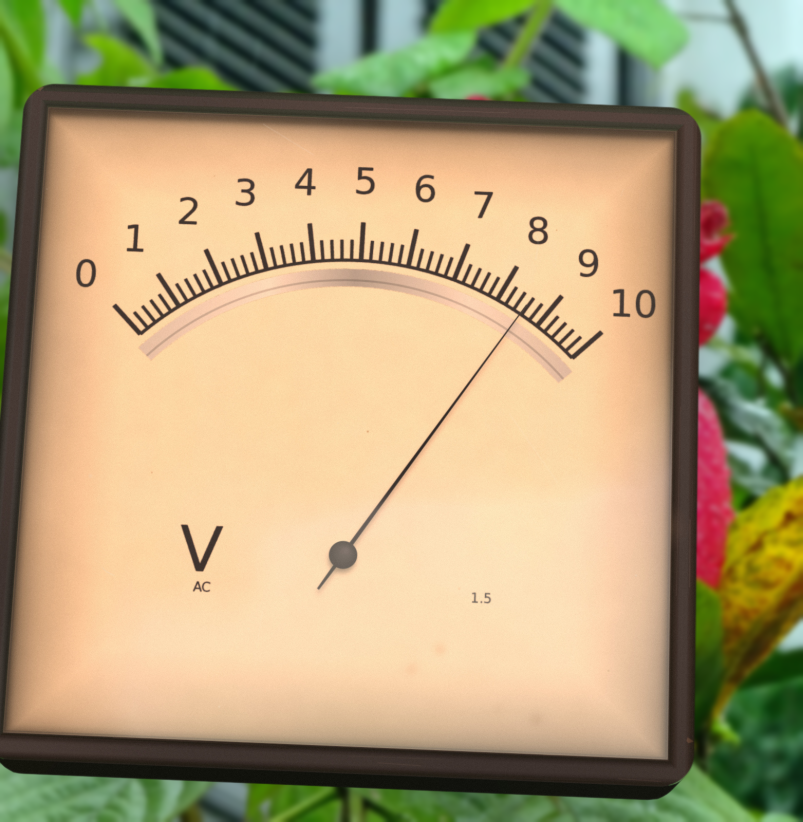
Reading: V 8.6
